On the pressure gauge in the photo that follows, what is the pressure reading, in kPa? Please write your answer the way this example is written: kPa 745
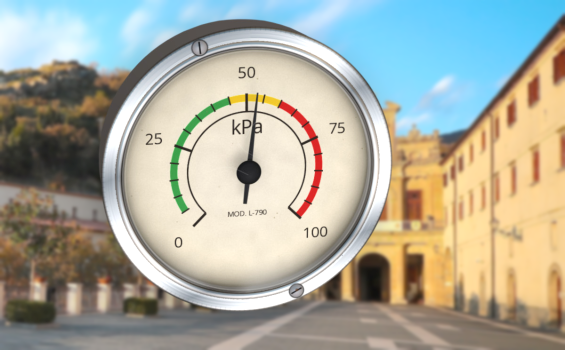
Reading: kPa 52.5
